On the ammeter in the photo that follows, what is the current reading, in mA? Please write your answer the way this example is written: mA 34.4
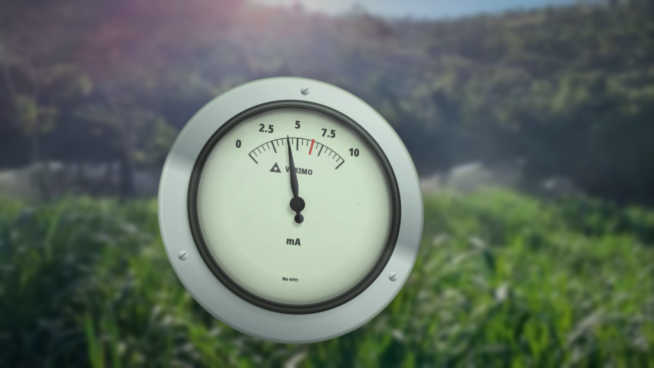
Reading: mA 4
